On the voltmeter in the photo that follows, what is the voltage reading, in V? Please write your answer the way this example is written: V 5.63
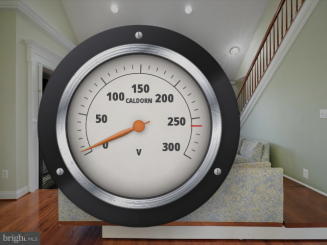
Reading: V 5
